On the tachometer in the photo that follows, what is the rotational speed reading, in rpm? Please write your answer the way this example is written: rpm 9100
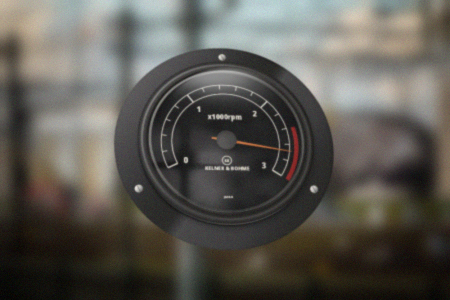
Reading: rpm 2700
